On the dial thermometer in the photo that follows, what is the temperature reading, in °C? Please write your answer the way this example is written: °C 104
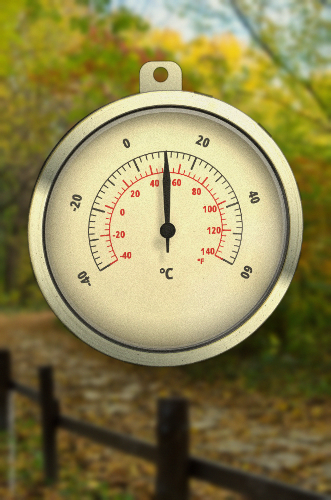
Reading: °C 10
